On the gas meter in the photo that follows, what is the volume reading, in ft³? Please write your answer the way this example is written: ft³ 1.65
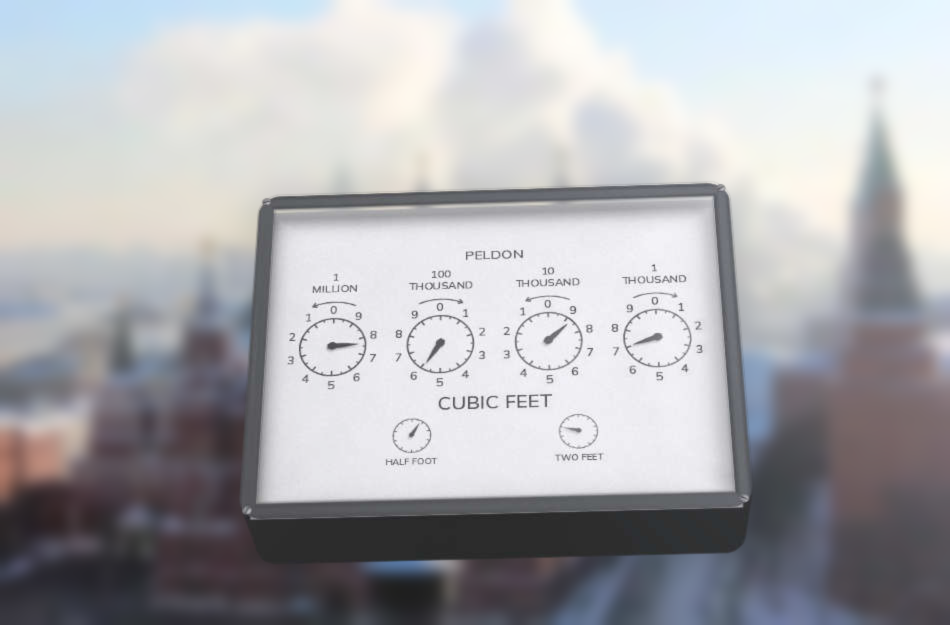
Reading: ft³ 758700
